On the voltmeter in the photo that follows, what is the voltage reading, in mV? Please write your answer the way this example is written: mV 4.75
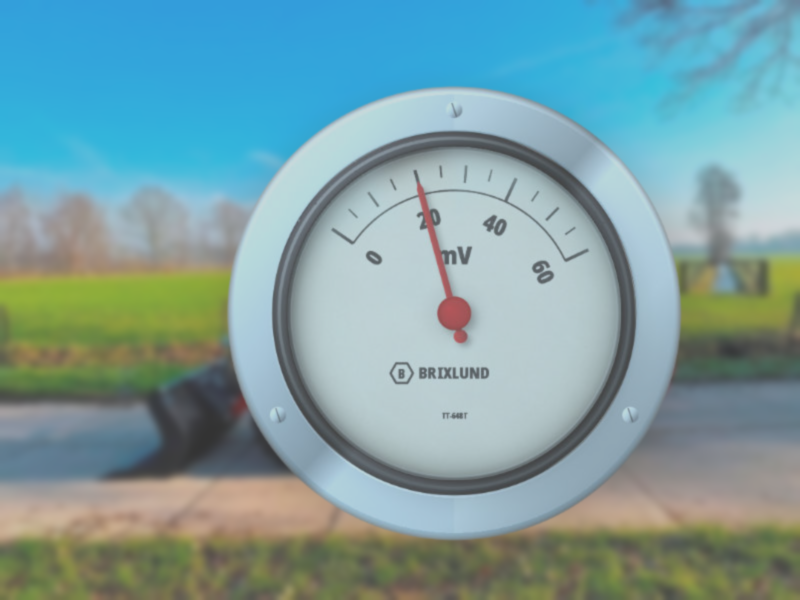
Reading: mV 20
